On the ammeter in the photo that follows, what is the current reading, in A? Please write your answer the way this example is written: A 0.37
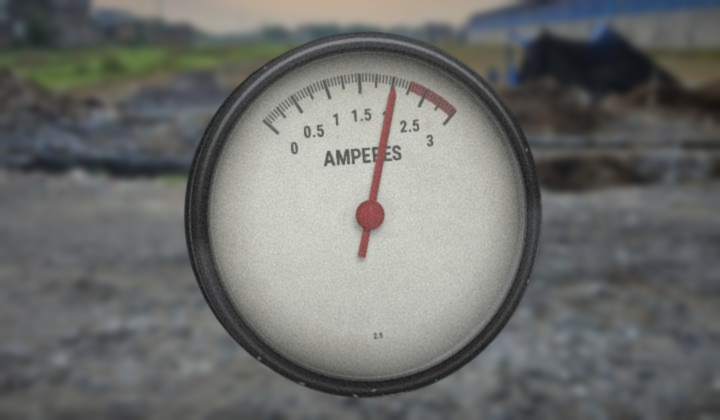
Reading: A 2
